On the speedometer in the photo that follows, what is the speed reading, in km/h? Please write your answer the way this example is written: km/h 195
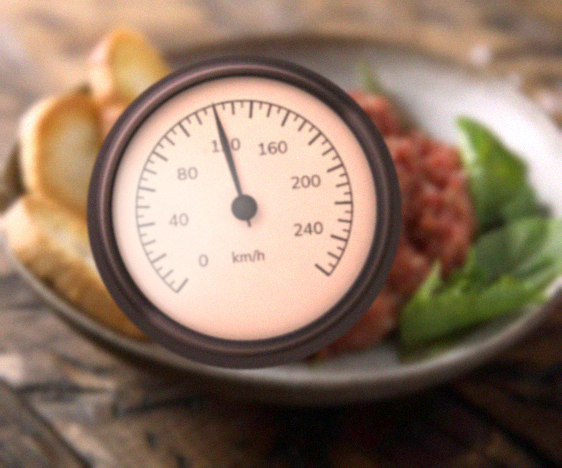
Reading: km/h 120
